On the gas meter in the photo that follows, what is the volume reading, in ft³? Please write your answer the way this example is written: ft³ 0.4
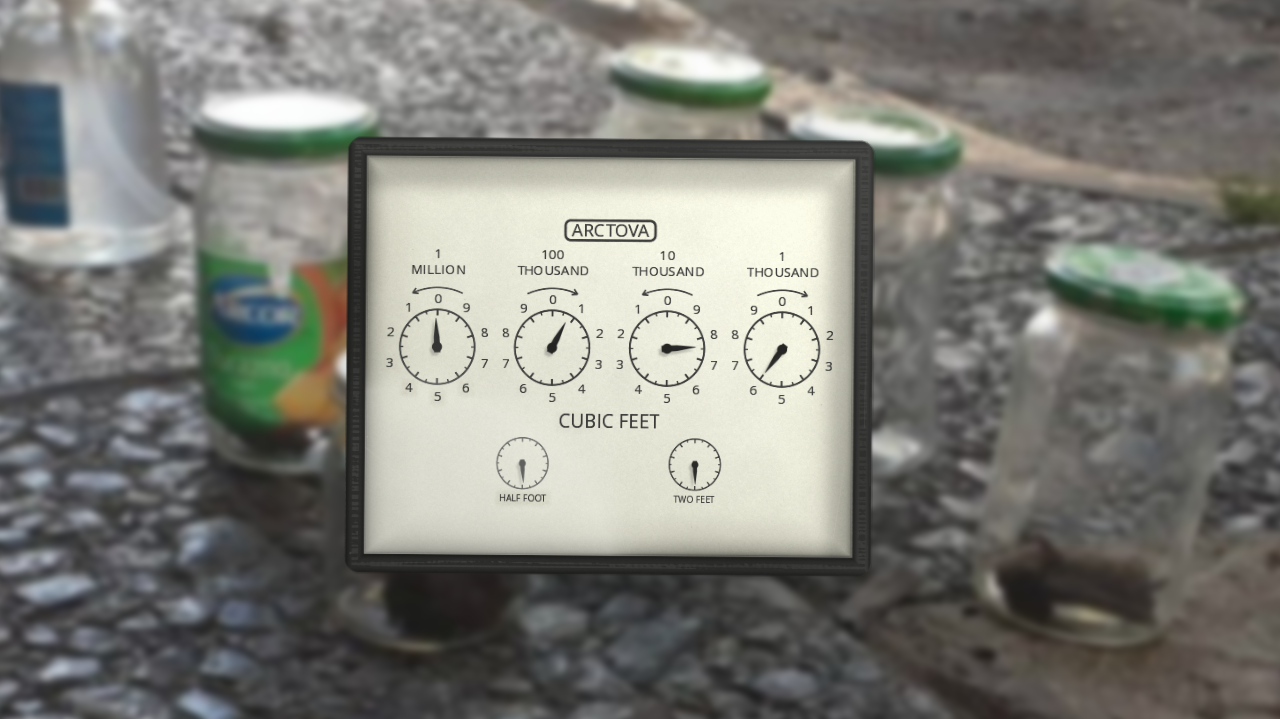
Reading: ft³ 7600
